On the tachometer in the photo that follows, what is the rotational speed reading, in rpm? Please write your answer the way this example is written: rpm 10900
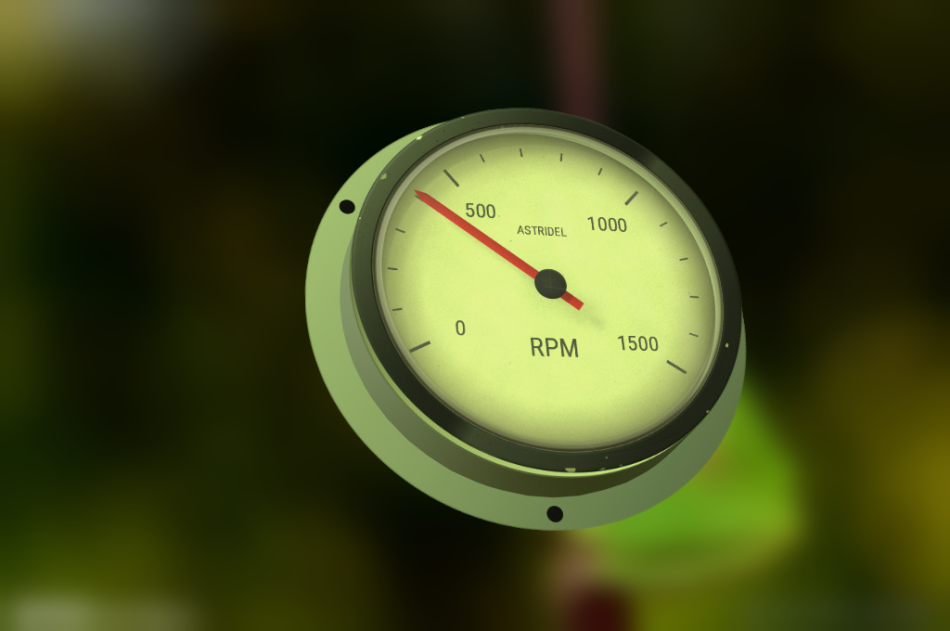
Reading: rpm 400
